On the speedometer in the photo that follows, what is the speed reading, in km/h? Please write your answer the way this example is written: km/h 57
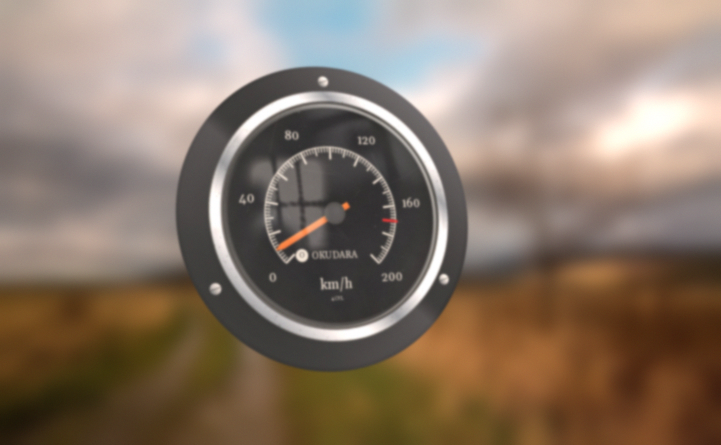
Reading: km/h 10
